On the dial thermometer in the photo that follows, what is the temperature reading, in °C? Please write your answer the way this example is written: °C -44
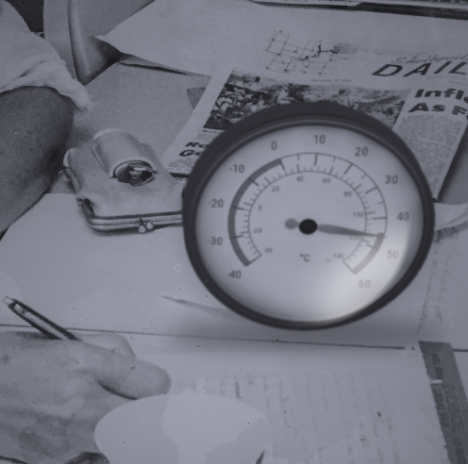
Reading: °C 45
